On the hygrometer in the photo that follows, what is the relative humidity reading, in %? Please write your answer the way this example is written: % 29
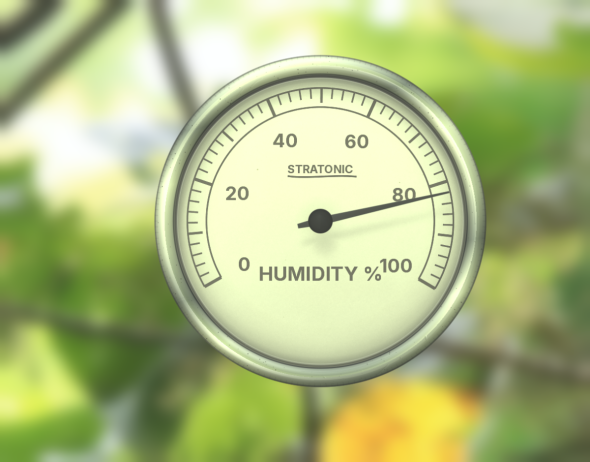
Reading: % 82
